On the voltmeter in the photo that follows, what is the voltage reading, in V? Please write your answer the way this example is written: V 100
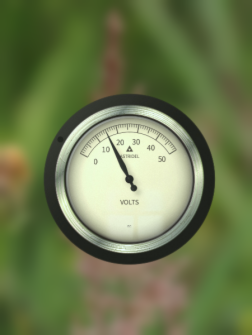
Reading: V 15
